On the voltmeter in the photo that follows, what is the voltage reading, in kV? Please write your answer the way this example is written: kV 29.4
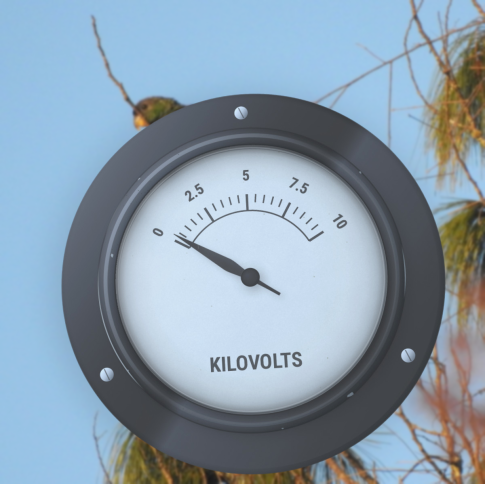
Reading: kV 0.25
